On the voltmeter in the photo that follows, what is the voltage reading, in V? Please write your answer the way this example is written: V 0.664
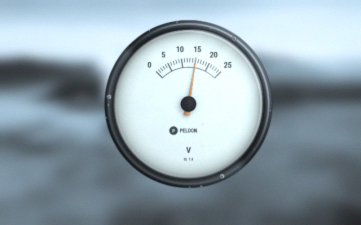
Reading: V 15
